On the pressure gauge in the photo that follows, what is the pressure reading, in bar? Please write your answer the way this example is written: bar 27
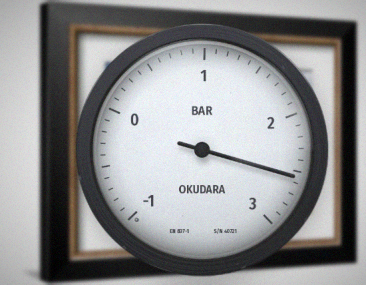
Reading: bar 2.55
